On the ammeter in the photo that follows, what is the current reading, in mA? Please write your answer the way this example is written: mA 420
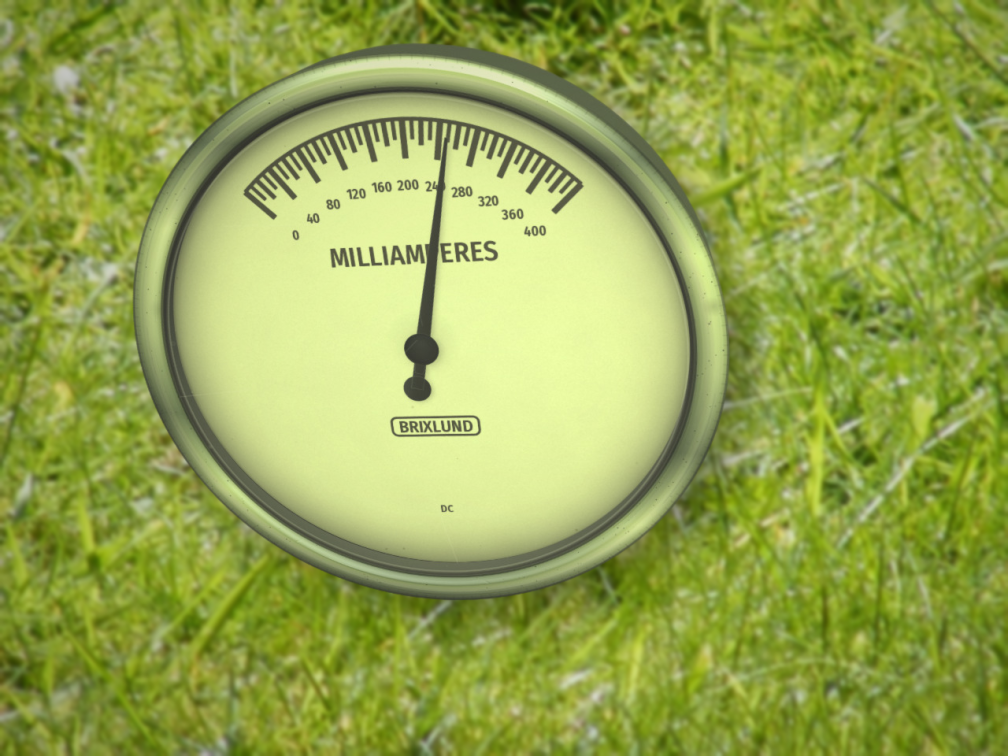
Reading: mA 250
